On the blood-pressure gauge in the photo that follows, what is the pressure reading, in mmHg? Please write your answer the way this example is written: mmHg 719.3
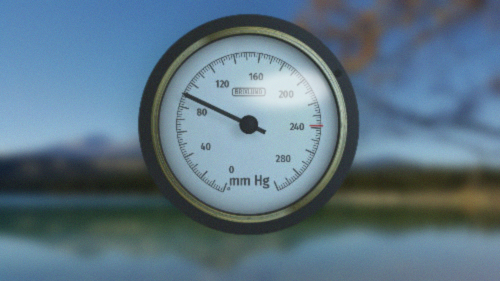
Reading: mmHg 90
